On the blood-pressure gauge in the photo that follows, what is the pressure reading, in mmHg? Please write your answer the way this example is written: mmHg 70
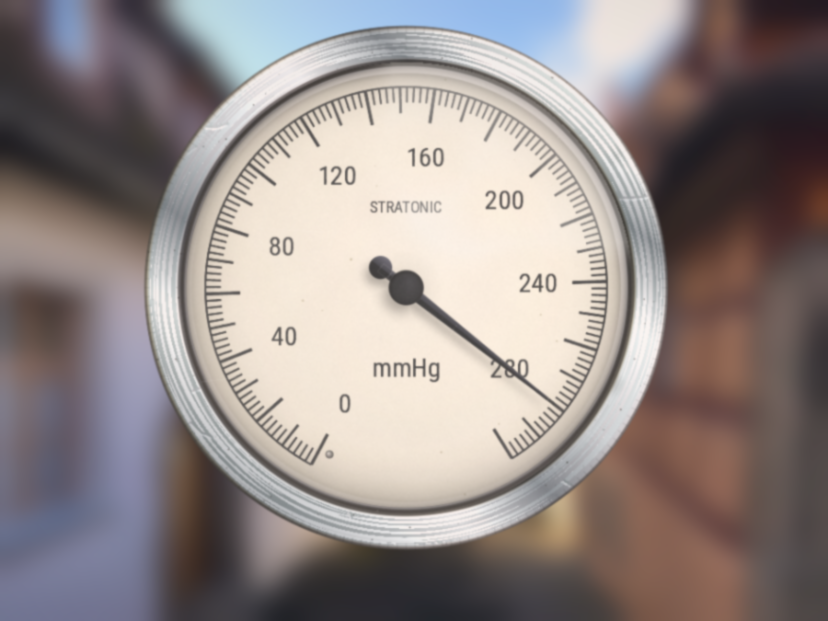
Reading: mmHg 280
